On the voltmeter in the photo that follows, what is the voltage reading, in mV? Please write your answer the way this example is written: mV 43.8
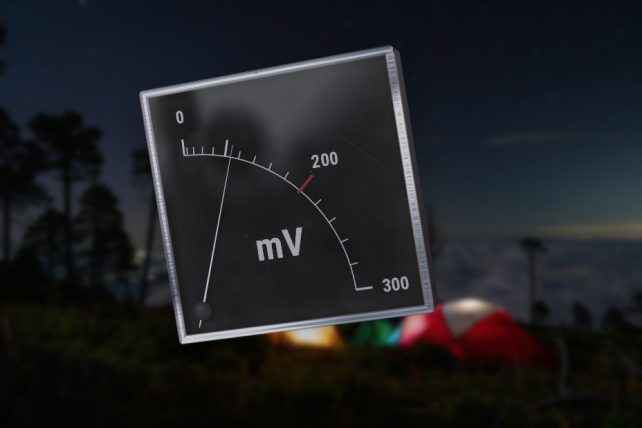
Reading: mV 110
